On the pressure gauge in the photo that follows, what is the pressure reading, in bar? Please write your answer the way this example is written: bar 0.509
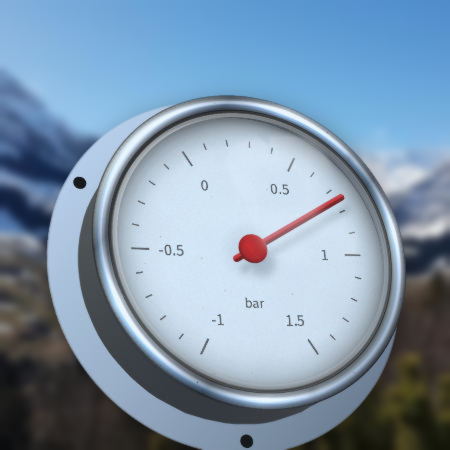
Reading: bar 0.75
